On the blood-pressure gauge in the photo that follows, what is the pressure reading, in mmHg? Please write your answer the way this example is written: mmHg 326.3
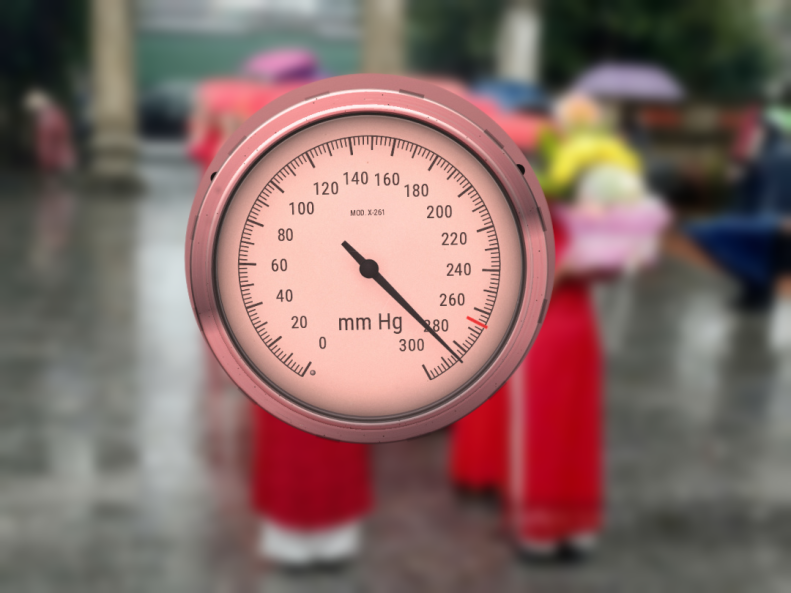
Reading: mmHg 284
